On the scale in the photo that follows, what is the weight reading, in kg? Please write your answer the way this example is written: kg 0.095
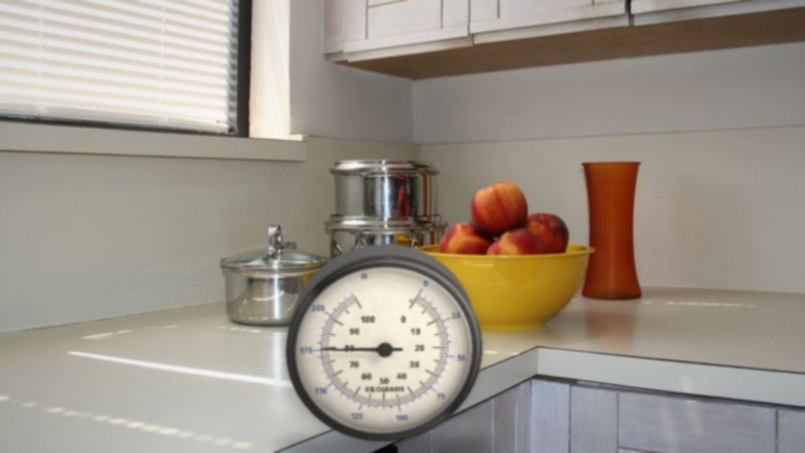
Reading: kg 80
